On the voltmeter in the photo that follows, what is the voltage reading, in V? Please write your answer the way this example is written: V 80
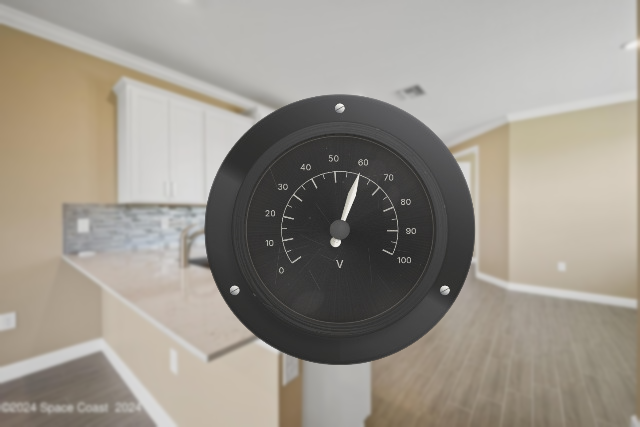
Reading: V 60
